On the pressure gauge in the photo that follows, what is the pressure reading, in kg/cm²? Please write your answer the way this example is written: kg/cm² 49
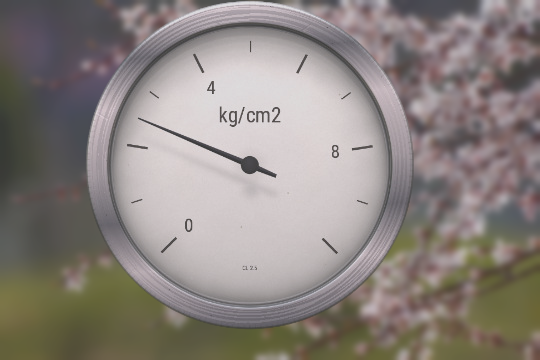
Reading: kg/cm² 2.5
